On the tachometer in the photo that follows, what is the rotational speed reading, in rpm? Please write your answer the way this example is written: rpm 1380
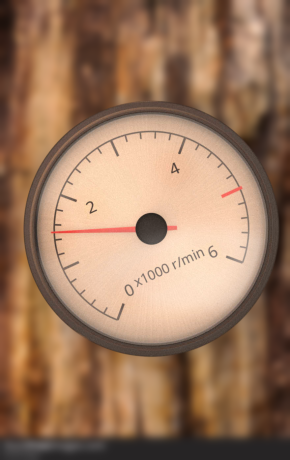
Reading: rpm 1500
